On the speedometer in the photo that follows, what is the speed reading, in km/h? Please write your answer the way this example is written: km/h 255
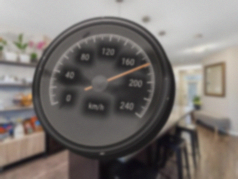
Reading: km/h 180
